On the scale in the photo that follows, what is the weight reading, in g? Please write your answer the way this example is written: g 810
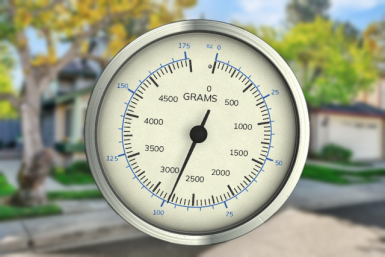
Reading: g 2800
